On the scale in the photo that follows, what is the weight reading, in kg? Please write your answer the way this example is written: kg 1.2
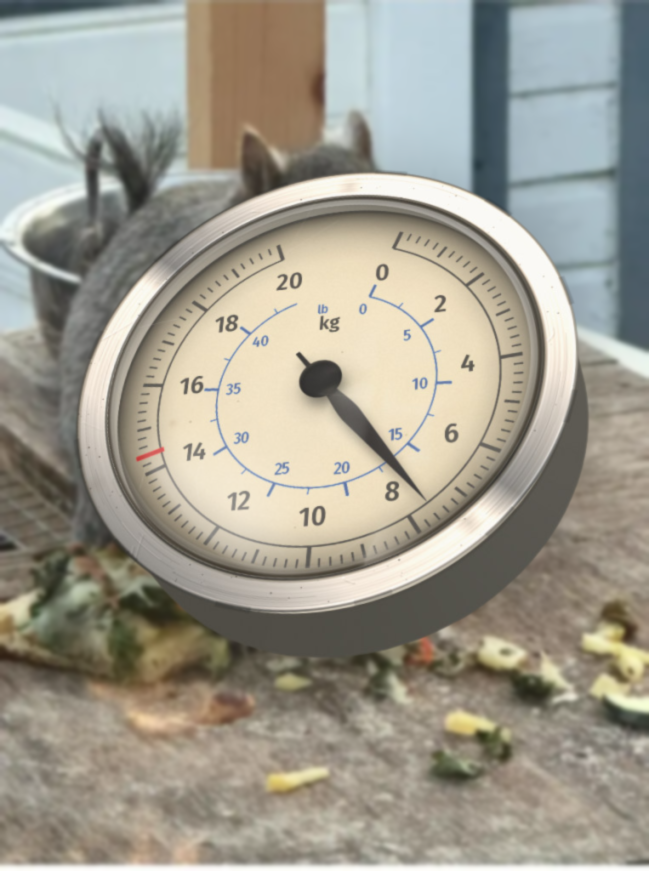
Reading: kg 7.6
